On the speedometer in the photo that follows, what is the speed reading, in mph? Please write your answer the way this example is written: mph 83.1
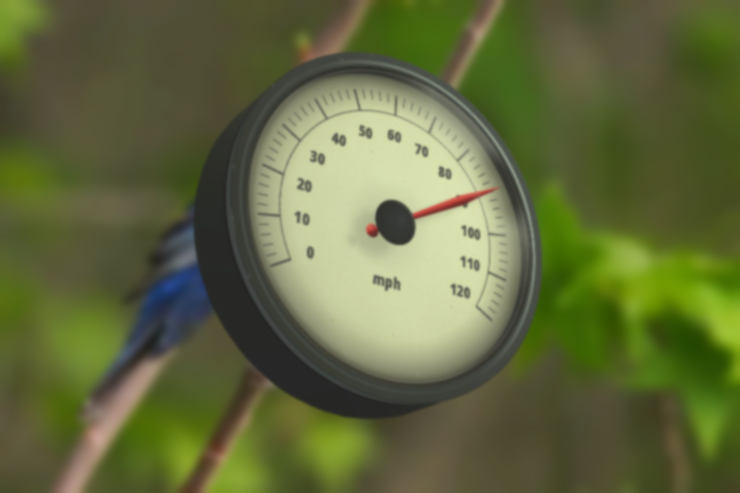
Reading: mph 90
